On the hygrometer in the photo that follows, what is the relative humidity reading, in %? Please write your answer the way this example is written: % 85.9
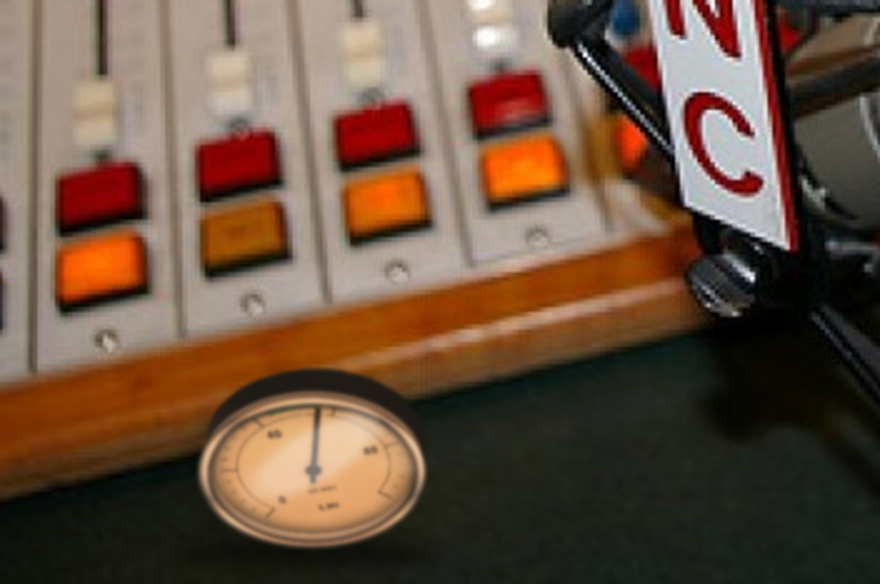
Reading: % 56
